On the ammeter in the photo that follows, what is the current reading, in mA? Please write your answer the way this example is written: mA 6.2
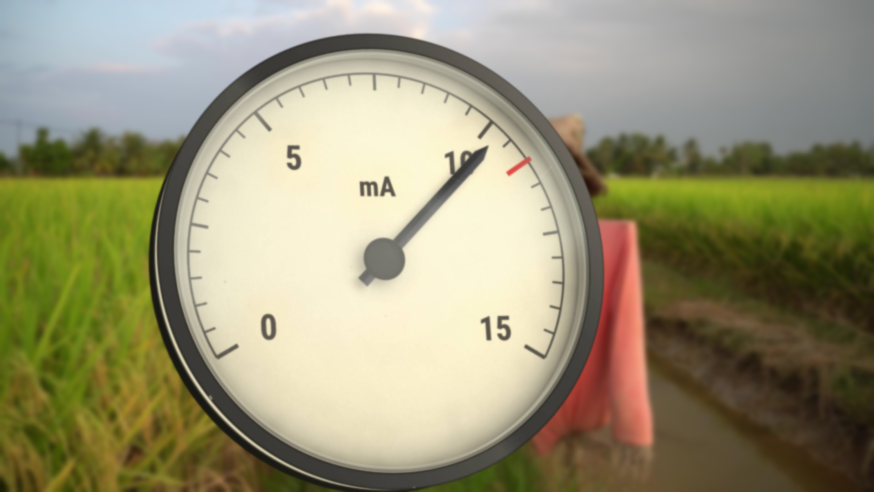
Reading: mA 10.25
